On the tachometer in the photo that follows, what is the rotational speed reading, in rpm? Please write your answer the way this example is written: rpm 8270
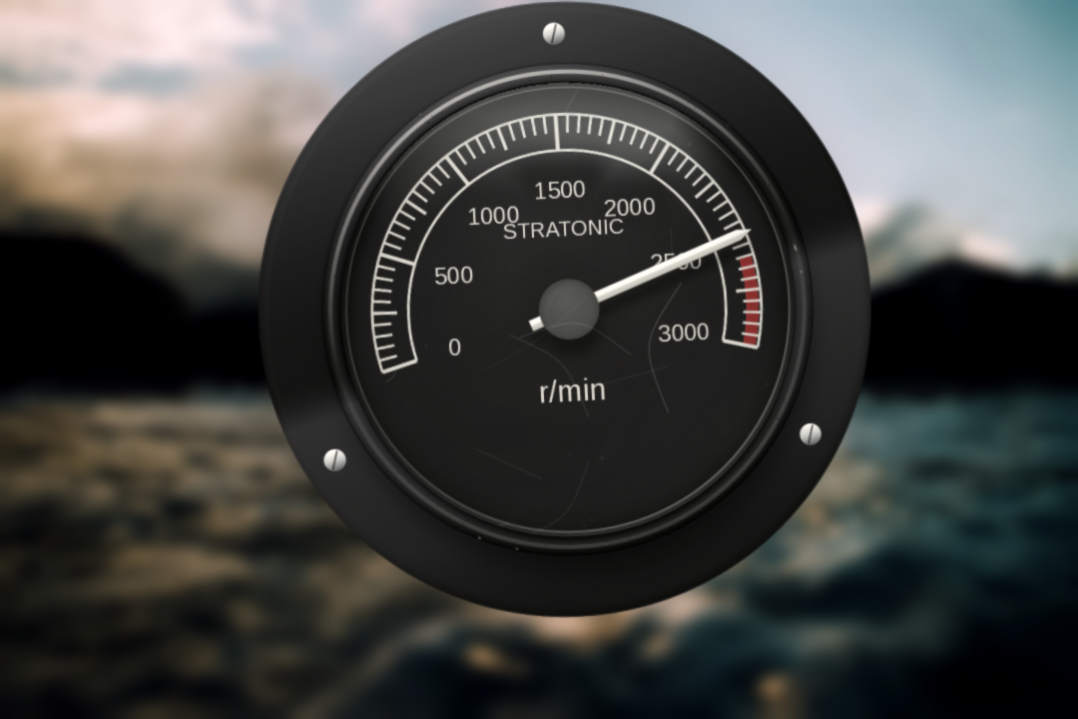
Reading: rpm 2500
